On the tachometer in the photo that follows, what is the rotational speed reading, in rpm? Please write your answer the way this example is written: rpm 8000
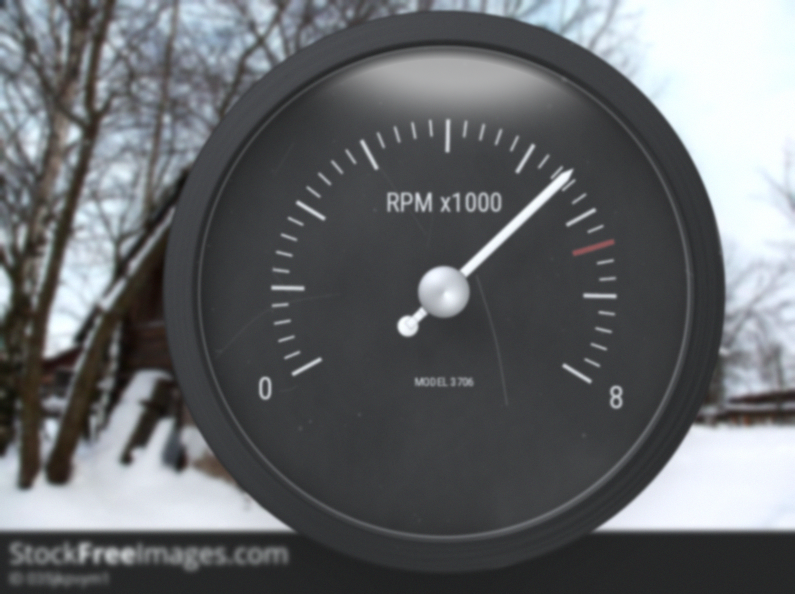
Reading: rpm 5500
